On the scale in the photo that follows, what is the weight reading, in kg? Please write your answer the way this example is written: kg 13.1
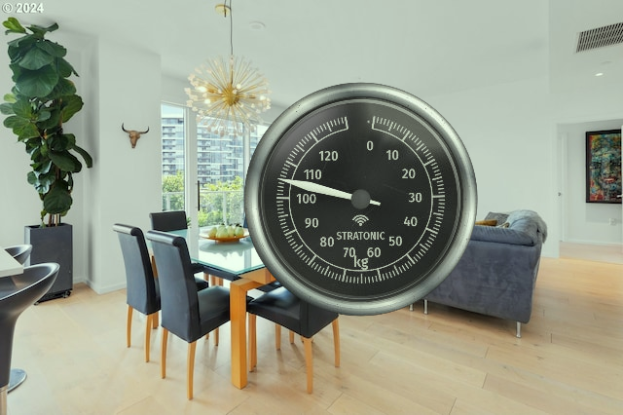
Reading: kg 105
